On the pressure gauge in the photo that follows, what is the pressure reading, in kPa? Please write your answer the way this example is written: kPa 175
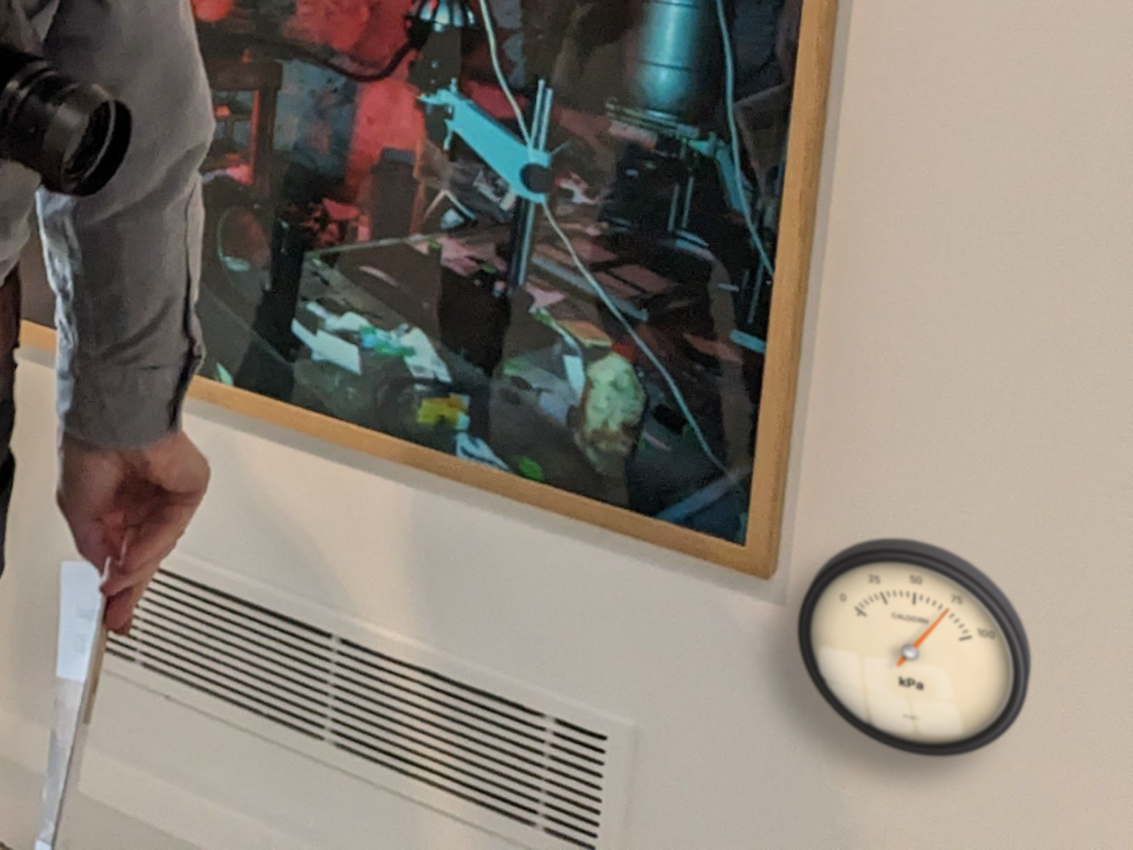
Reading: kPa 75
